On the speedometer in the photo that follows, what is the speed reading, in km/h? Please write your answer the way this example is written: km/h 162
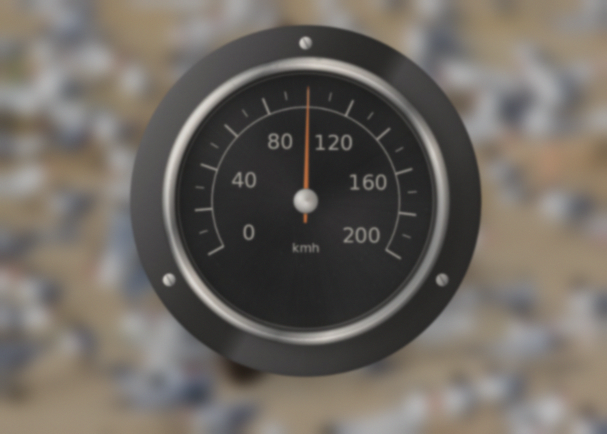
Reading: km/h 100
